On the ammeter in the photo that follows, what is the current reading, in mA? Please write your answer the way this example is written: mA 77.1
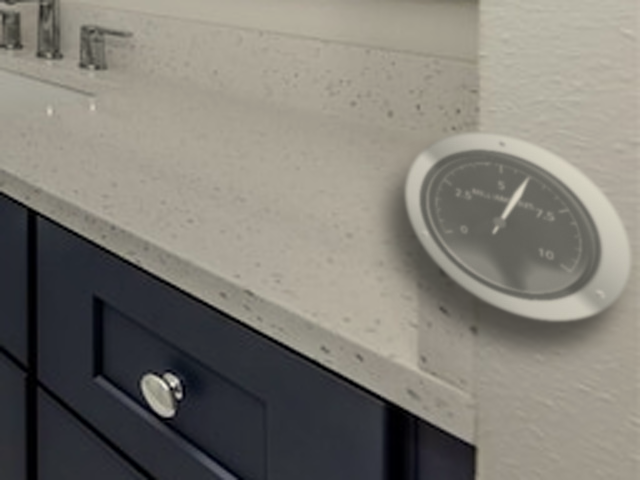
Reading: mA 6
